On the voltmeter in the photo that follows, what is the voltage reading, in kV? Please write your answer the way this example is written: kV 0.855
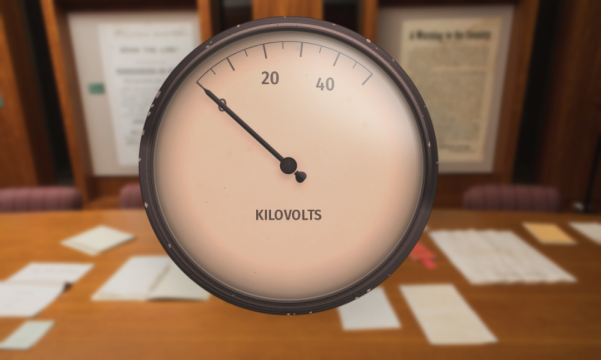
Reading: kV 0
